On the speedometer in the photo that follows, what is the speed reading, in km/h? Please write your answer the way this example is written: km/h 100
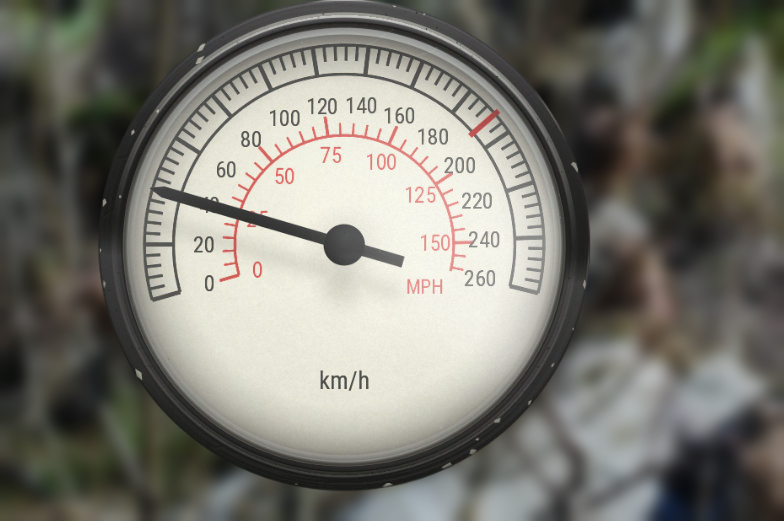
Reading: km/h 40
